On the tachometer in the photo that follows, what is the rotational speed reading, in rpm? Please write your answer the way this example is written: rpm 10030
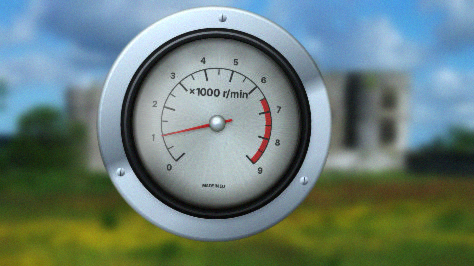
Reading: rpm 1000
